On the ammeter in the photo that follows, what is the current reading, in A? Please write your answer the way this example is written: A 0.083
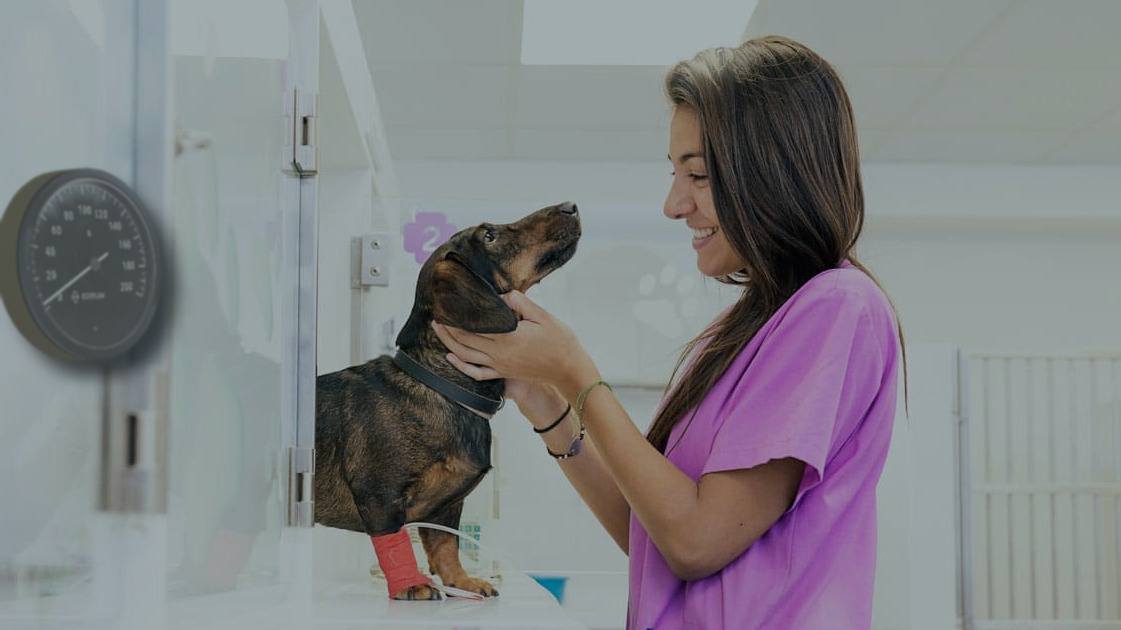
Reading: A 5
